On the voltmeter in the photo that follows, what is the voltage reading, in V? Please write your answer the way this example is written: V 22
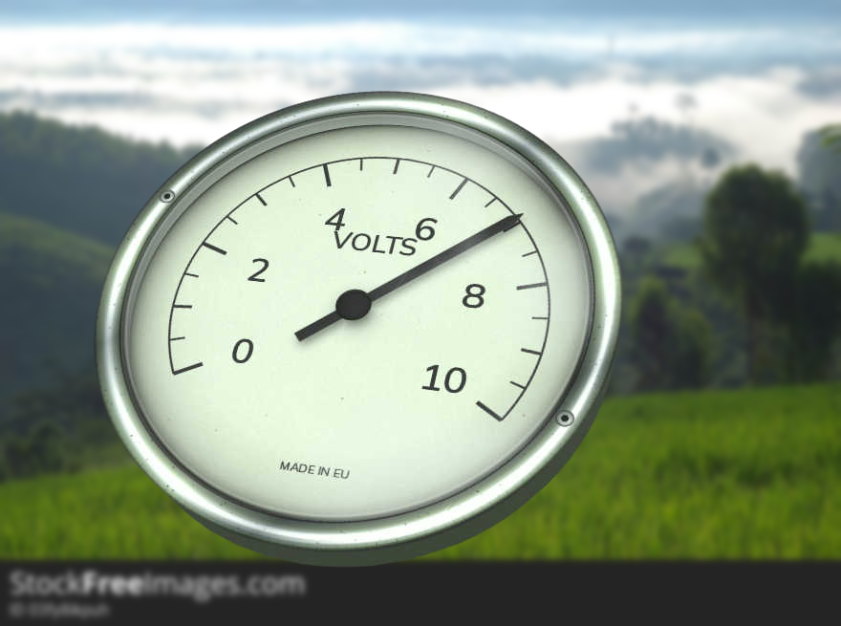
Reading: V 7
